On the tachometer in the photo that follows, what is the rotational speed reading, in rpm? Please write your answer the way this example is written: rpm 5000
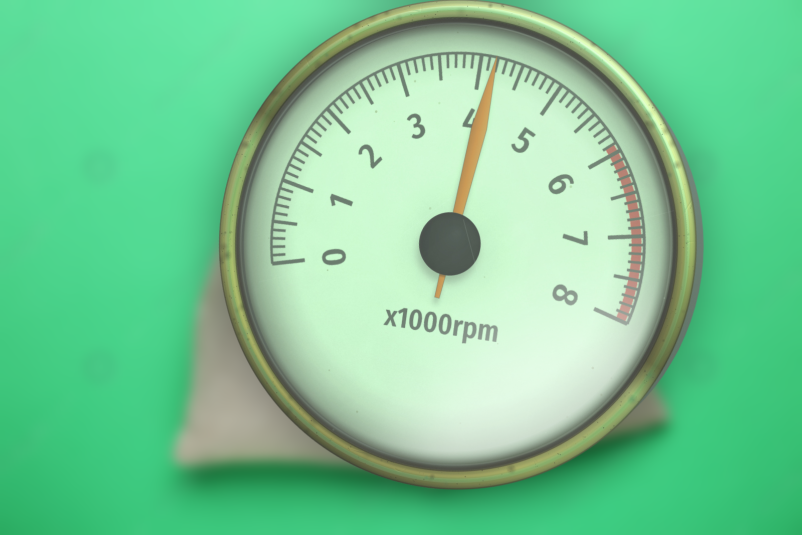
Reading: rpm 4200
